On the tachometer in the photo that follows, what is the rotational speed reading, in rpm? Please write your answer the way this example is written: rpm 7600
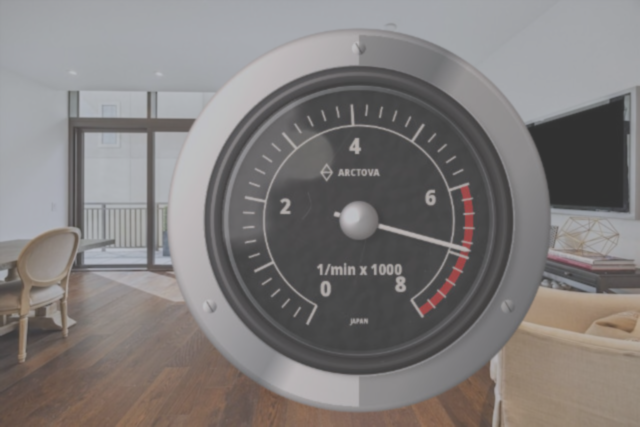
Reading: rpm 6900
